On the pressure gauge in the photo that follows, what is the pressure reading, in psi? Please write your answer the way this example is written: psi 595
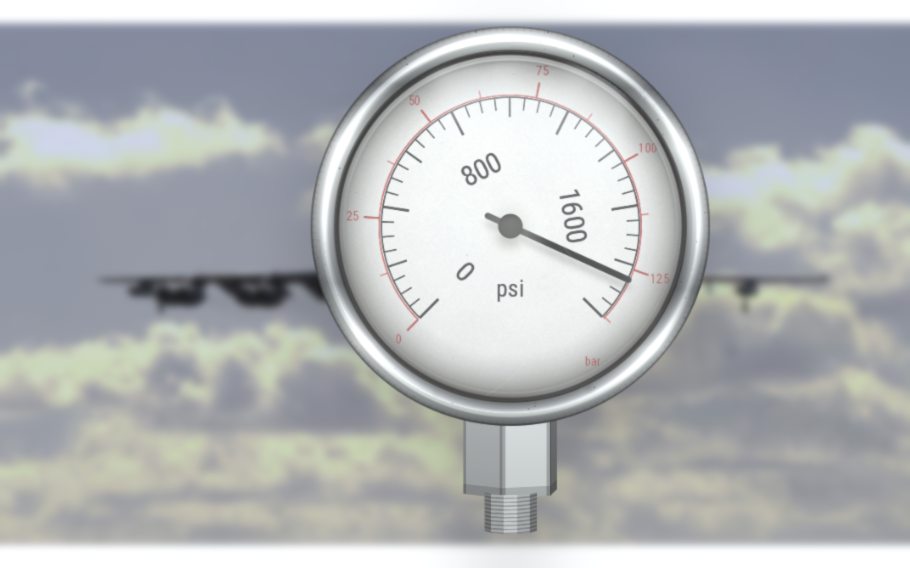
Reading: psi 1850
